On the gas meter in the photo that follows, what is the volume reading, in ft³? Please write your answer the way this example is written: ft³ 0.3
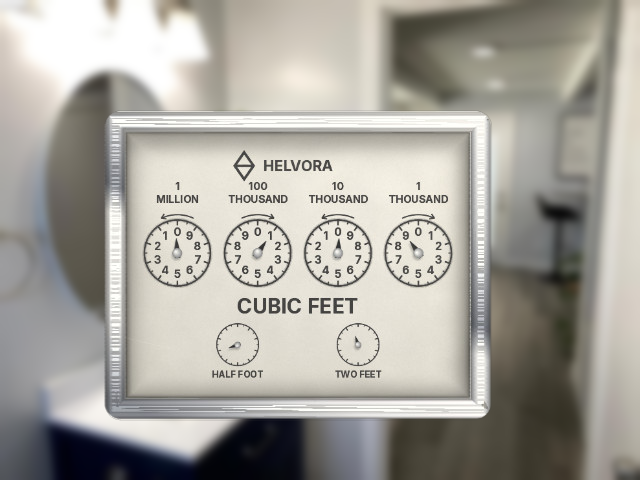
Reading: ft³ 9900
